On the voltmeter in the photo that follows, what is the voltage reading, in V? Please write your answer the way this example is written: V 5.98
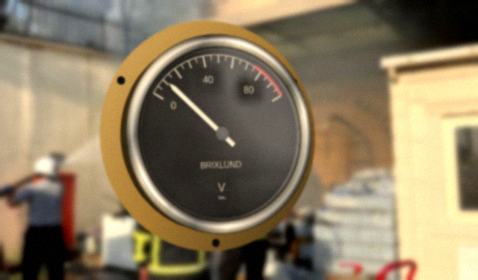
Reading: V 10
